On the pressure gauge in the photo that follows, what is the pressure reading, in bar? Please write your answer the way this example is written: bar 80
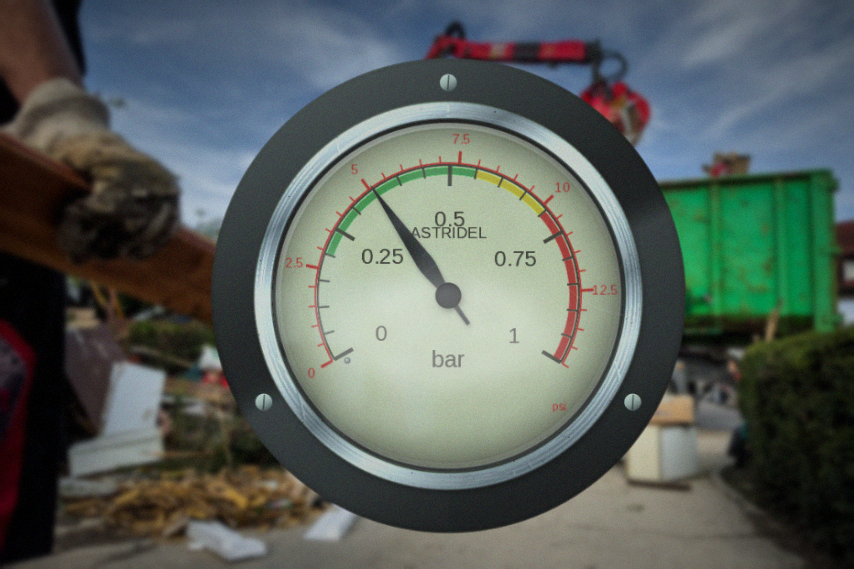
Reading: bar 0.35
